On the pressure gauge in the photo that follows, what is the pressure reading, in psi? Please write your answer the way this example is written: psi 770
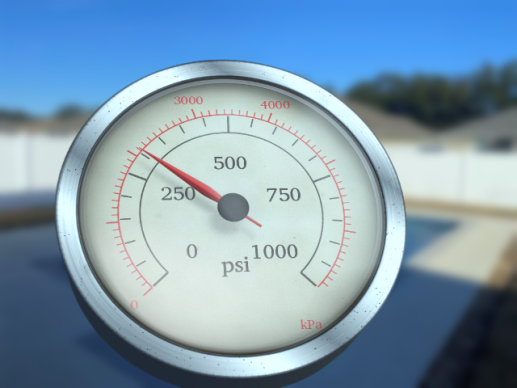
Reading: psi 300
